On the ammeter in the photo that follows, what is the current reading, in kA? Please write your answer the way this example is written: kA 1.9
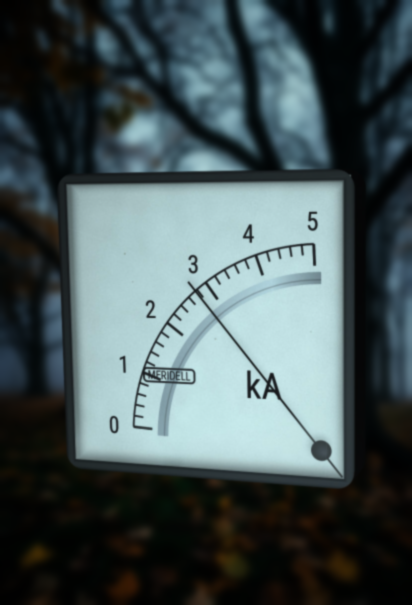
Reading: kA 2.8
